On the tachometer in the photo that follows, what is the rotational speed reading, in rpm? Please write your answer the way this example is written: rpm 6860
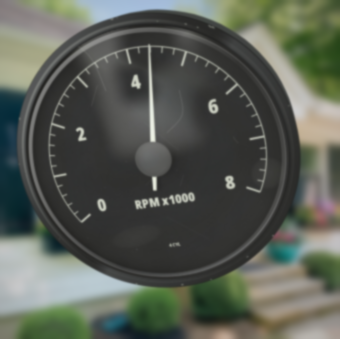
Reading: rpm 4400
